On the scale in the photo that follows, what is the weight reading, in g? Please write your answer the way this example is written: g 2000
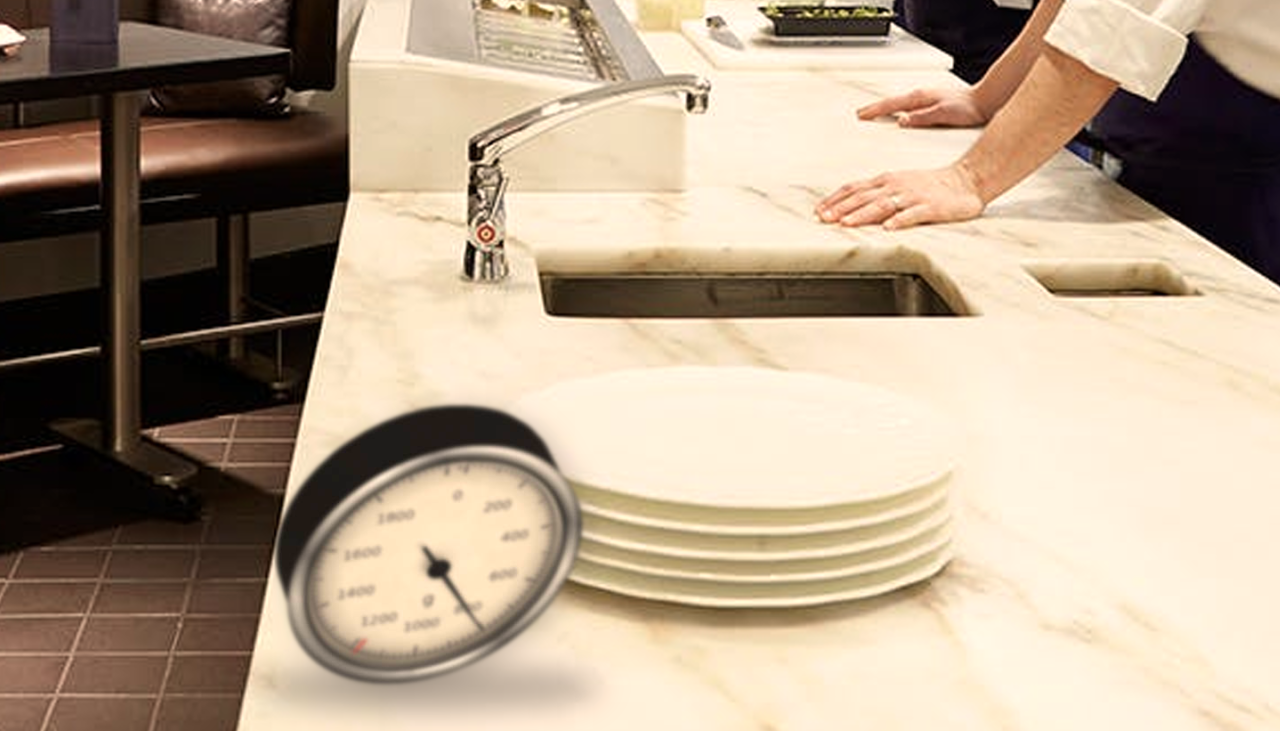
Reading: g 800
